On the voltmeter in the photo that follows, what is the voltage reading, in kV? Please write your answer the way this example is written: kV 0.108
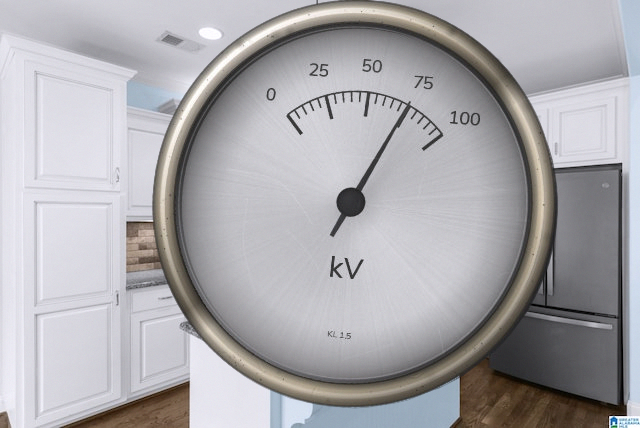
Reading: kV 75
